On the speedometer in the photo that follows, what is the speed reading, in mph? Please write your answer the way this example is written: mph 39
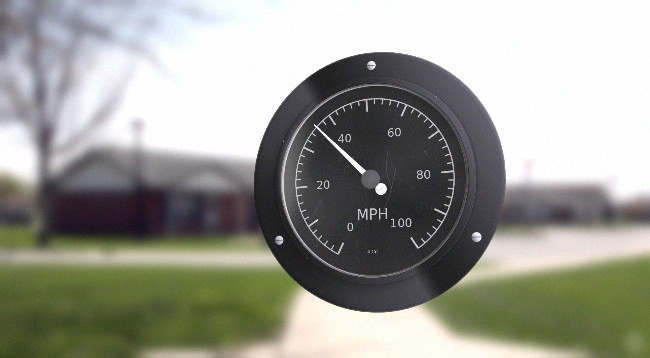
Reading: mph 36
